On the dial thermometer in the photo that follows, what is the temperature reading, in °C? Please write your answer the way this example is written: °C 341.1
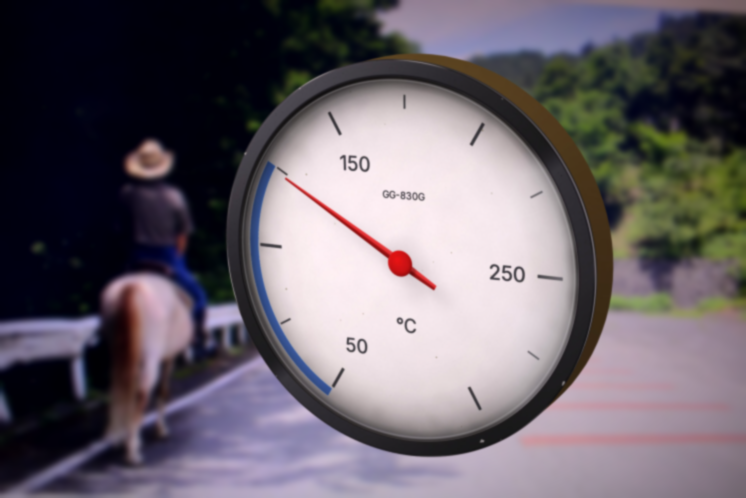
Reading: °C 125
